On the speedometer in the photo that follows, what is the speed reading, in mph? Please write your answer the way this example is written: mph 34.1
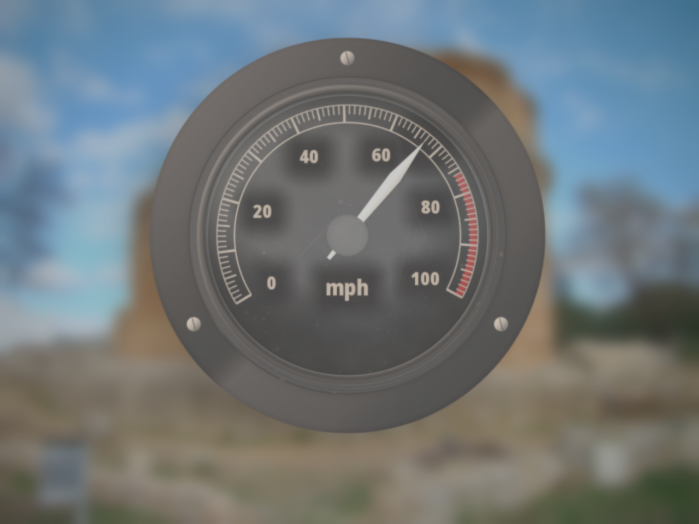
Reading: mph 67
